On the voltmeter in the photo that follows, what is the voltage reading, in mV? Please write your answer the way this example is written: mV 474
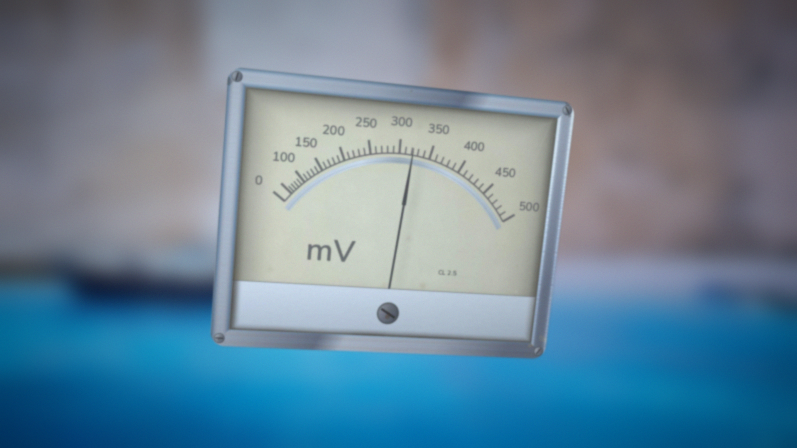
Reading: mV 320
